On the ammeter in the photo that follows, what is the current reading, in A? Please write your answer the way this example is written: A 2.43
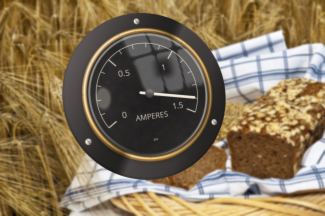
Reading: A 1.4
